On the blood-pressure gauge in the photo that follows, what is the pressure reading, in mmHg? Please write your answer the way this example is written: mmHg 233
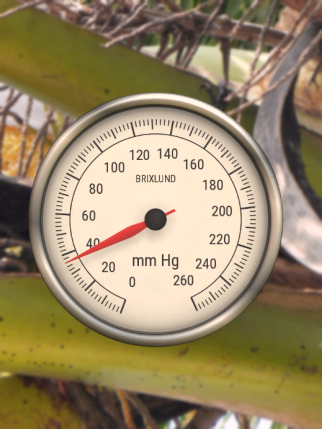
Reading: mmHg 36
